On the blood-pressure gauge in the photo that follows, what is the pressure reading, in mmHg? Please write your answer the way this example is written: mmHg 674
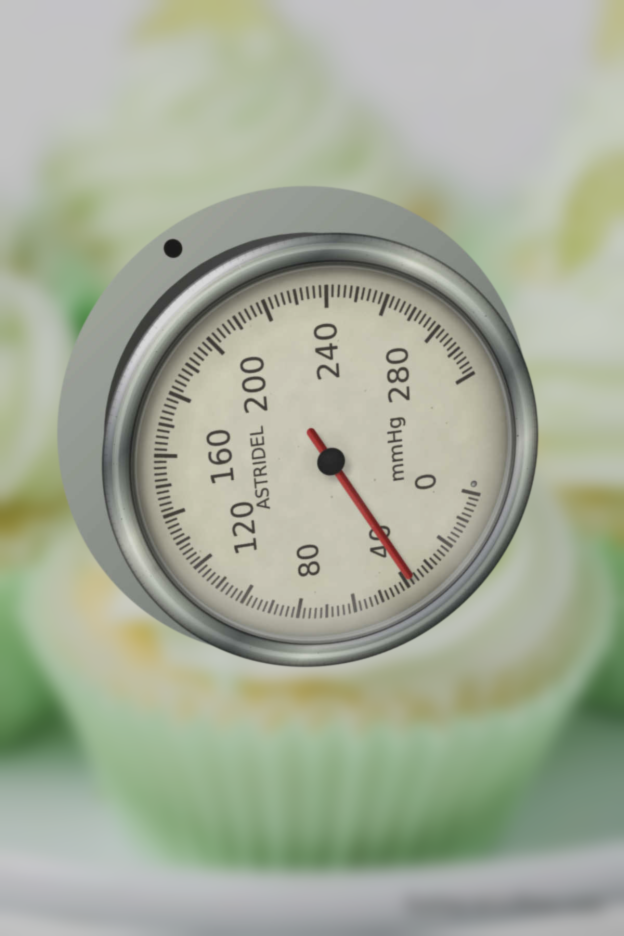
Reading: mmHg 38
